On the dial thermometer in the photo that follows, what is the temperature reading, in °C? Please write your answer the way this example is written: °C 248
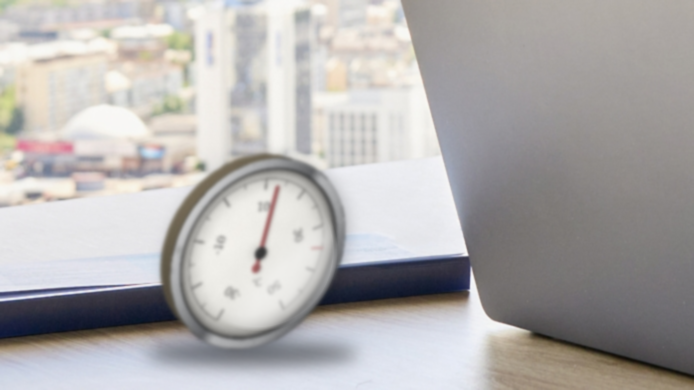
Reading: °C 12.5
